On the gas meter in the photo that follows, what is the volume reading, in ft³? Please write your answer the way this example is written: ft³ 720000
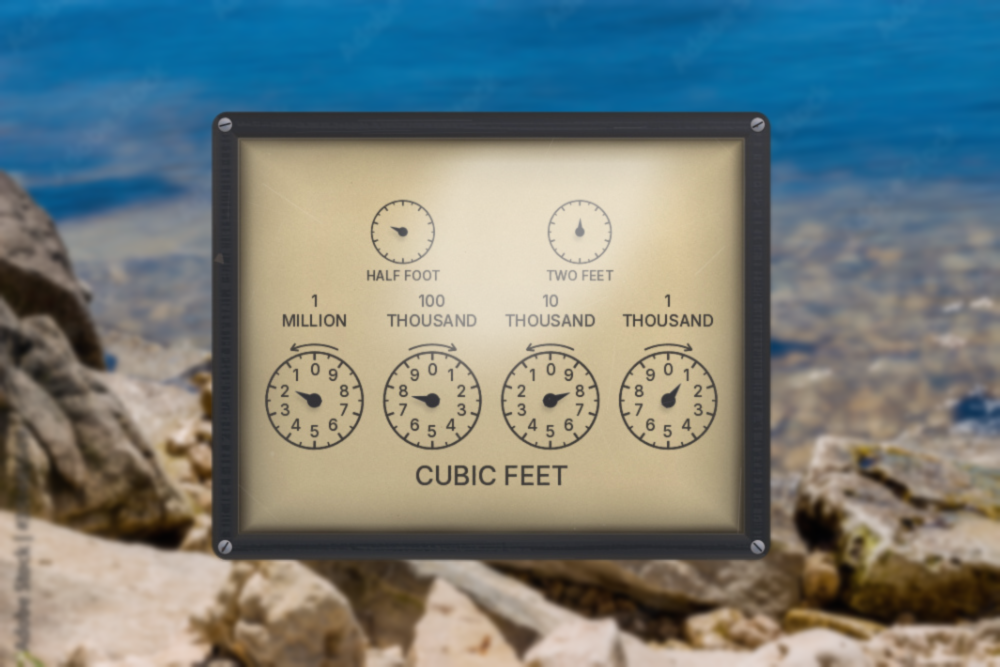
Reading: ft³ 178100
